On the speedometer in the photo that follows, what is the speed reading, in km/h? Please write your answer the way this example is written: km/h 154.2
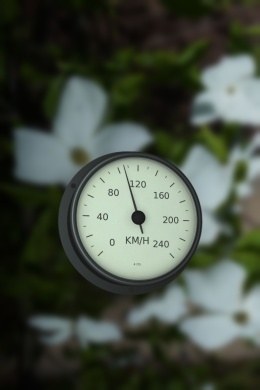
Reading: km/h 105
